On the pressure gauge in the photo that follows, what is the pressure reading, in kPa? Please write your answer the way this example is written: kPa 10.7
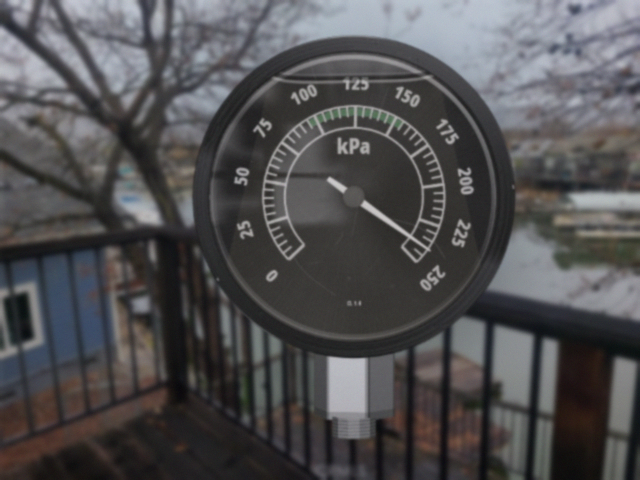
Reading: kPa 240
